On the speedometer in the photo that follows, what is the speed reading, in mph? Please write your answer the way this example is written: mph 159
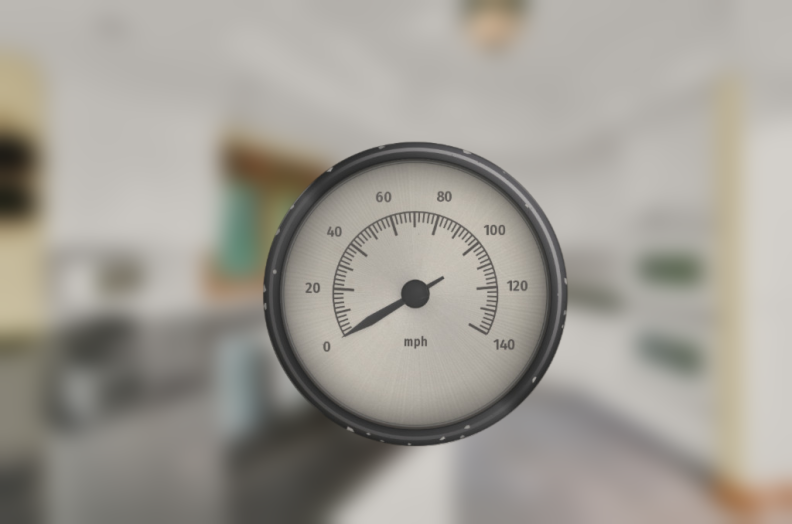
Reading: mph 0
